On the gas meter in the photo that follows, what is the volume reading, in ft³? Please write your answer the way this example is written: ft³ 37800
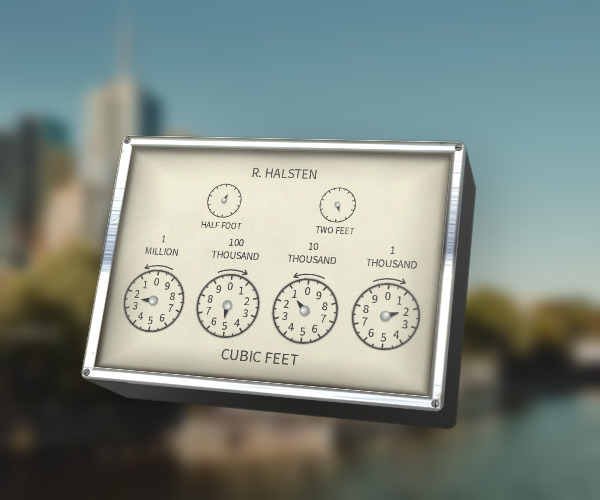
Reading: ft³ 251200
